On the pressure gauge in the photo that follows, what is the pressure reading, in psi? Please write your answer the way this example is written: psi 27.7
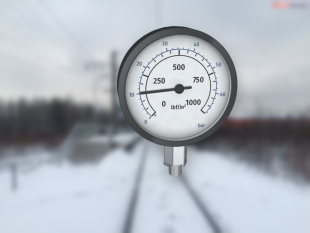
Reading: psi 150
